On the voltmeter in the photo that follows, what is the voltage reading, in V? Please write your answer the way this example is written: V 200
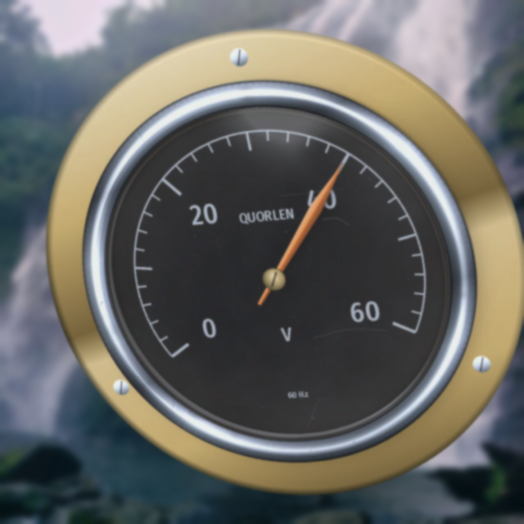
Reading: V 40
